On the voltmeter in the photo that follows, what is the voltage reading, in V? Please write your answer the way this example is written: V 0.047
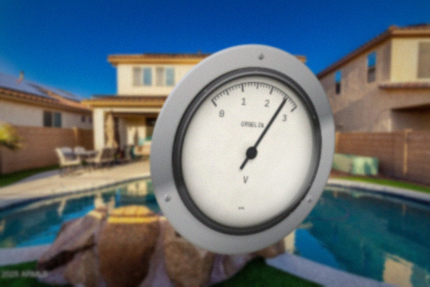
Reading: V 2.5
